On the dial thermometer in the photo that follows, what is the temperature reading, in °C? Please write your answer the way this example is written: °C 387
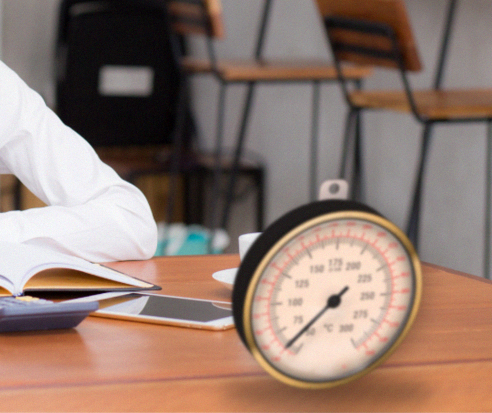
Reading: °C 62.5
